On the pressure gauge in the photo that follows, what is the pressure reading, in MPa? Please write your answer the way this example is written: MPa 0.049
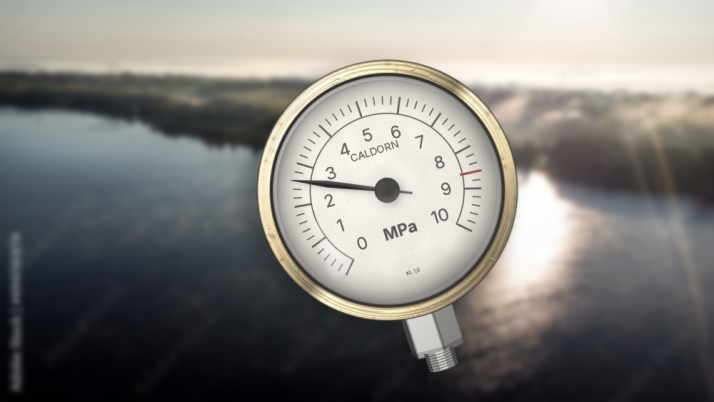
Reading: MPa 2.6
